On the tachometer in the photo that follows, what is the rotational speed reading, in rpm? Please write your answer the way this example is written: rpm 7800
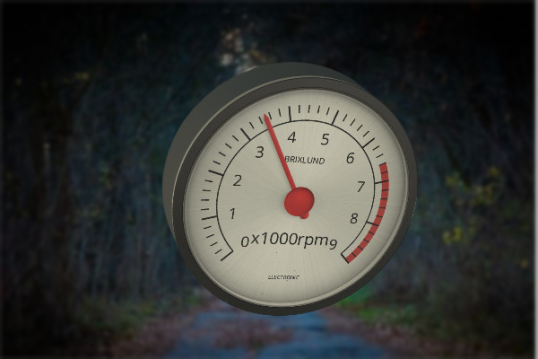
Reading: rpm 3500
